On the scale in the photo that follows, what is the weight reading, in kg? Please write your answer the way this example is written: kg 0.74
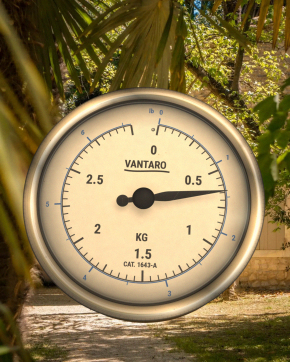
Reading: kg 0.65
